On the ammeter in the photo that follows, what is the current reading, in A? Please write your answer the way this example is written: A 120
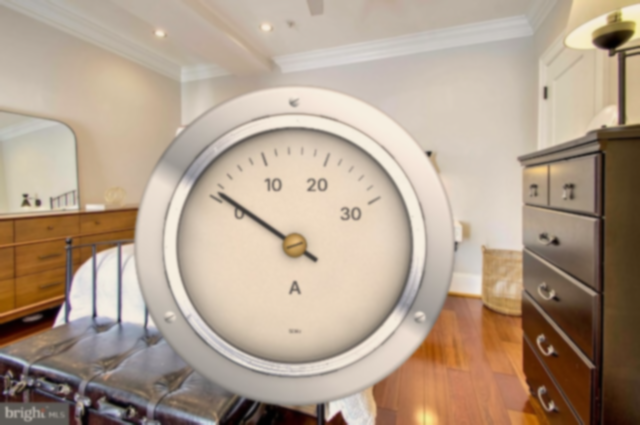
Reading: A 1
